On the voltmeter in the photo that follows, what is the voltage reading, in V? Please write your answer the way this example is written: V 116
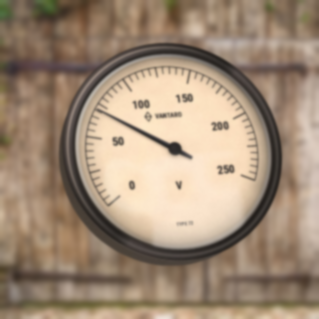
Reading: V 70
